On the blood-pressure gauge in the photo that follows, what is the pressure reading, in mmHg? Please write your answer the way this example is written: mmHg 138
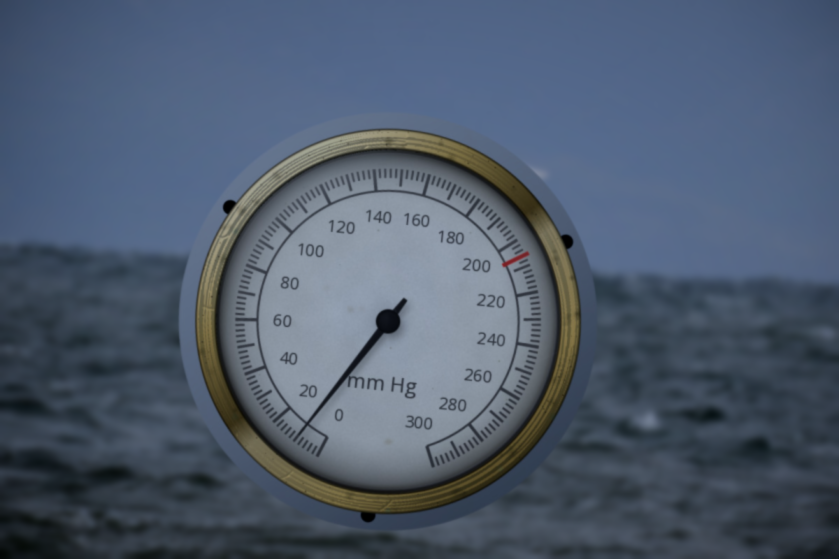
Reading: mmHg 10
